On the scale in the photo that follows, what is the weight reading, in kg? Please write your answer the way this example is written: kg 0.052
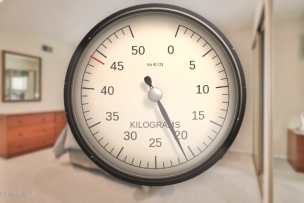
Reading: kg 21
